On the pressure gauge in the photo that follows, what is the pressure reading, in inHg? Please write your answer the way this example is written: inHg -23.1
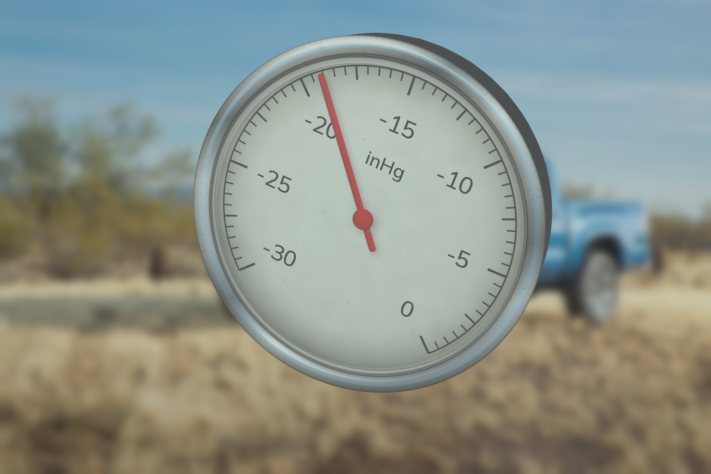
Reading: inHg -19
